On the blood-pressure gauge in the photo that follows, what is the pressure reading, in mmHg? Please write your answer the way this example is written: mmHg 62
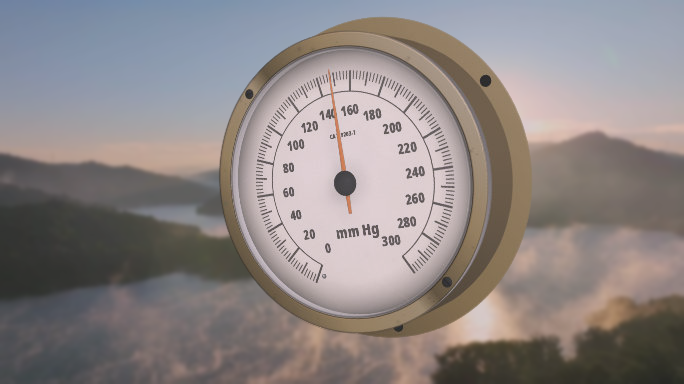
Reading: mmHg 150
